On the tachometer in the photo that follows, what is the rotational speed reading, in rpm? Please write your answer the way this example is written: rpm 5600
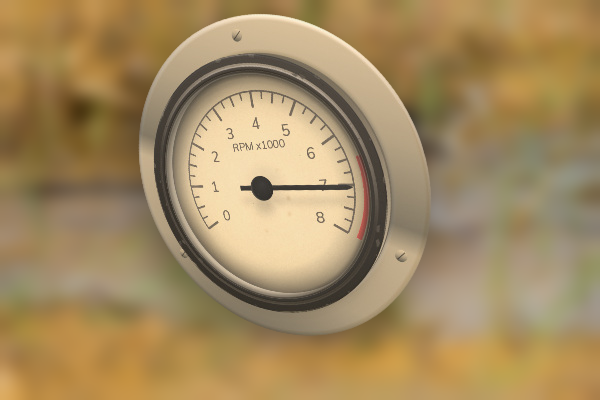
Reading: rpm 7000
